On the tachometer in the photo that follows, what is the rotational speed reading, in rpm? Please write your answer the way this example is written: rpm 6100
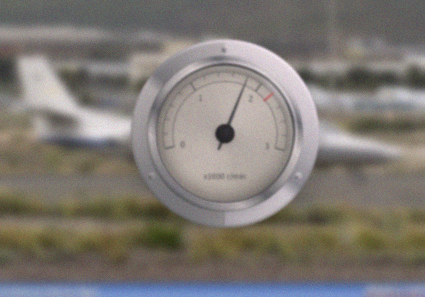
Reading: rpm 1800
